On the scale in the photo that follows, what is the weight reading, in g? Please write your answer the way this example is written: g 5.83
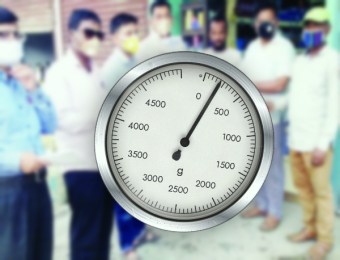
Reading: g 200
